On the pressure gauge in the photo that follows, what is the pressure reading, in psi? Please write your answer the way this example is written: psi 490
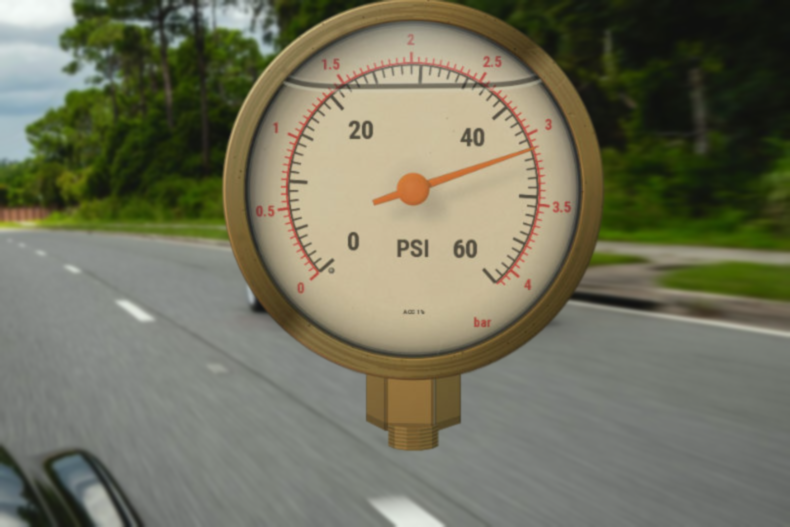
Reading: psi 45
